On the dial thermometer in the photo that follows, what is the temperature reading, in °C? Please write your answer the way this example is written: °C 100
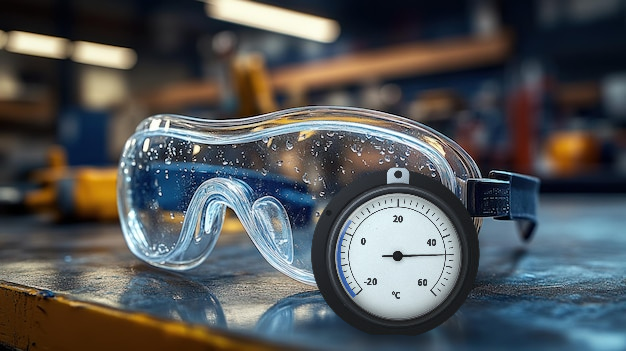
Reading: °C 46
